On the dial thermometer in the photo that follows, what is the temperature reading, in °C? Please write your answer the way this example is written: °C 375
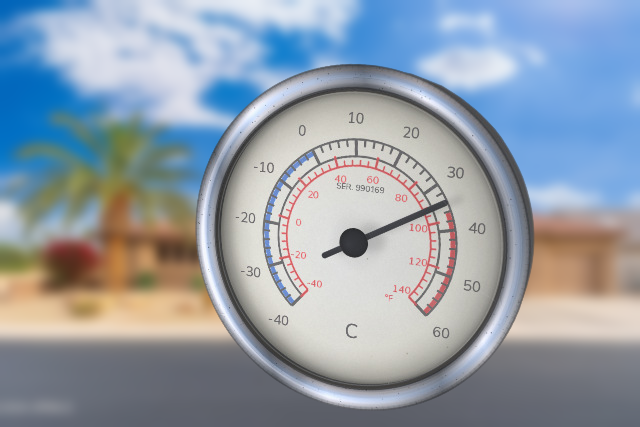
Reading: °C 34
